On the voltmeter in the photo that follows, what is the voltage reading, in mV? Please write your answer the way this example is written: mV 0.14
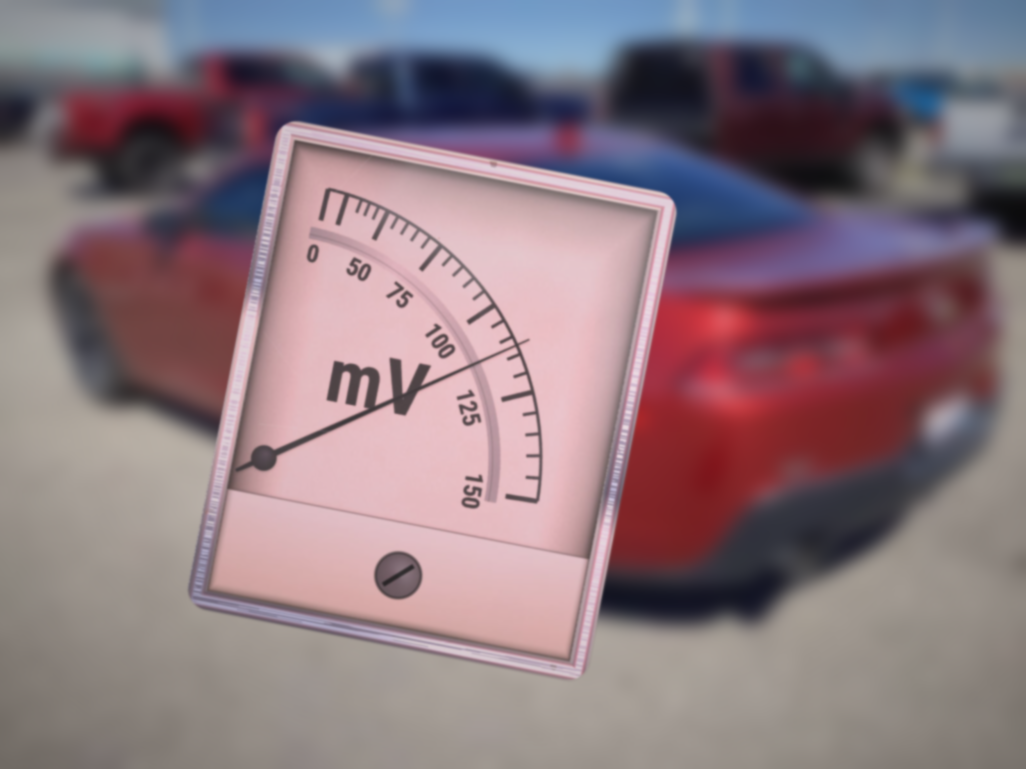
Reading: mV 112.5
